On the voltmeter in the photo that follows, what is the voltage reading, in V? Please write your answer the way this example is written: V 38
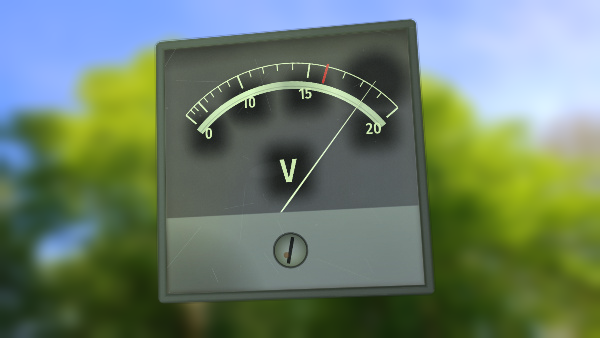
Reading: V 18.5
